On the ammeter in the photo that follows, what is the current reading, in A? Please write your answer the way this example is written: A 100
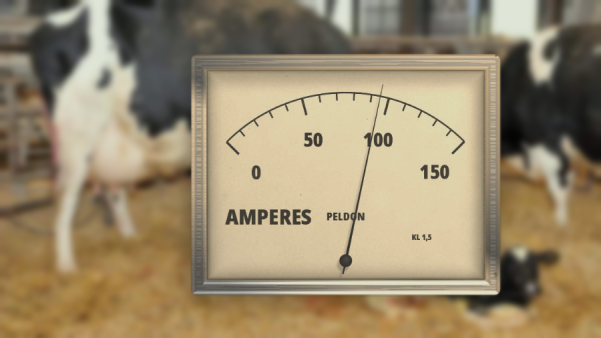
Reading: A 95
